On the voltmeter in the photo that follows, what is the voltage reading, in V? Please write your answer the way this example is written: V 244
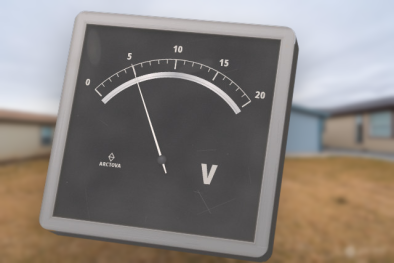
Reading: V 5
